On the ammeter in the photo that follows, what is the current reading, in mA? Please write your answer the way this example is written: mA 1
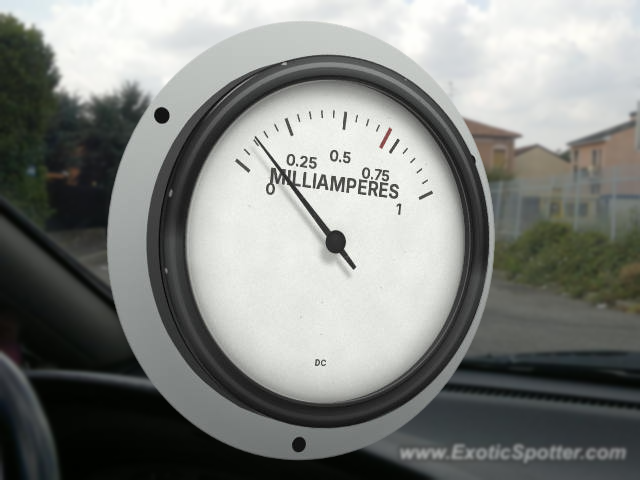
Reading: mA 0.1
